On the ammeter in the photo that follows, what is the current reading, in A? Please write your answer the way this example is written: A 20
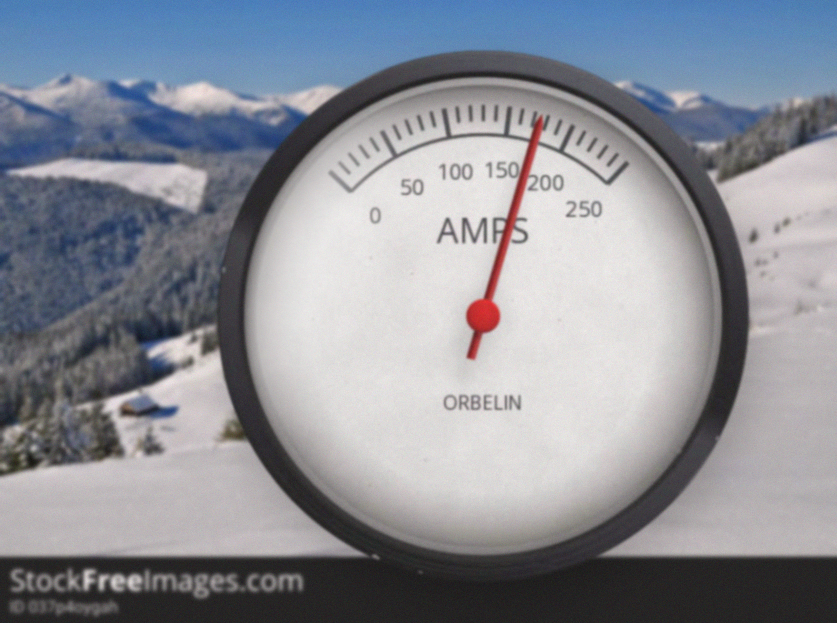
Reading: A 175
